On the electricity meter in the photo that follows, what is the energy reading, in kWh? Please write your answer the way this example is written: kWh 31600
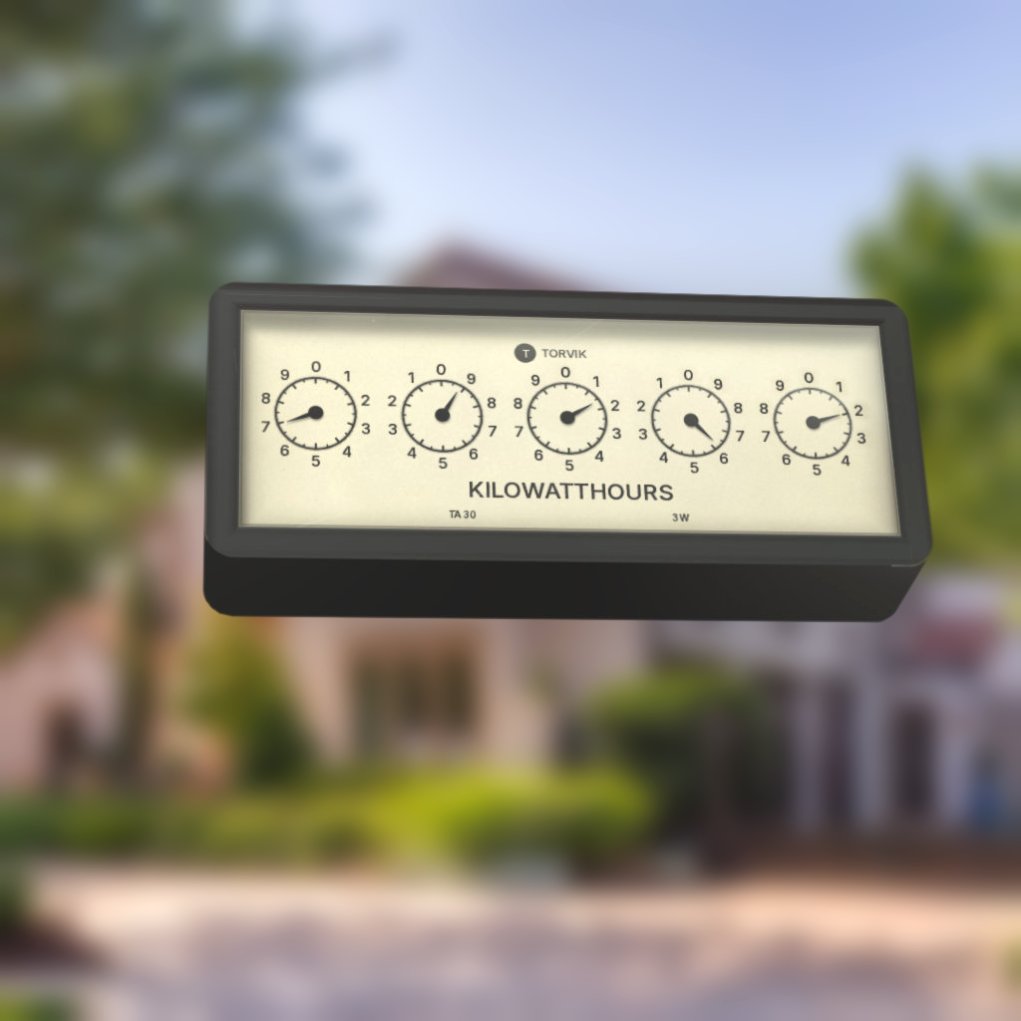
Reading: kWh 69162
